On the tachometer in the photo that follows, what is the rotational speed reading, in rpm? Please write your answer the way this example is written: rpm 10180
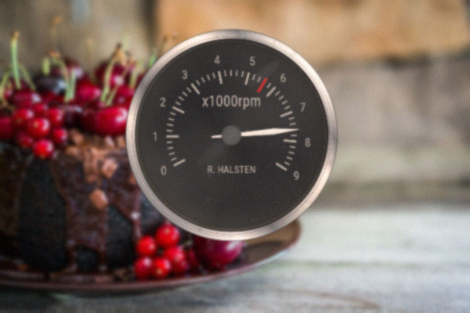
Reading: rpm 7600
